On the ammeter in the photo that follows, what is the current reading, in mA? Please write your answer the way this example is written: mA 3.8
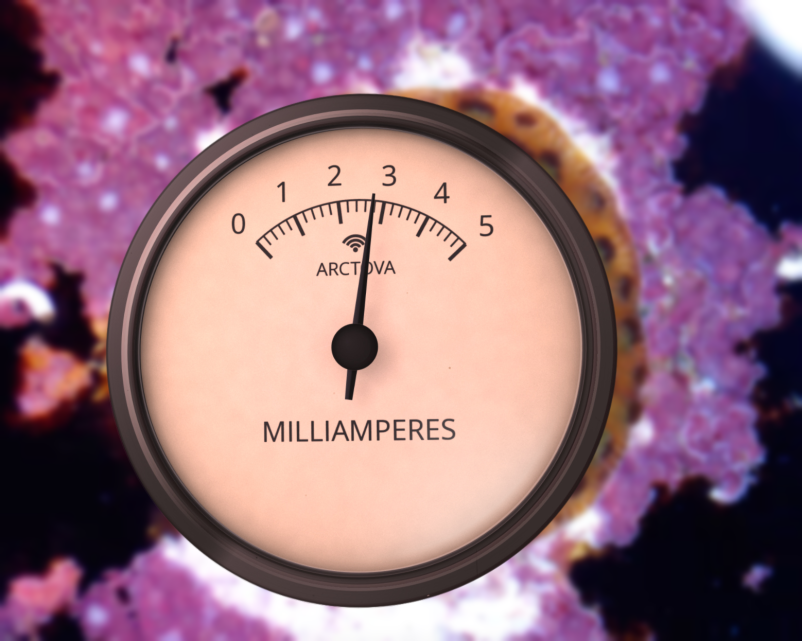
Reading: mA 2.8
